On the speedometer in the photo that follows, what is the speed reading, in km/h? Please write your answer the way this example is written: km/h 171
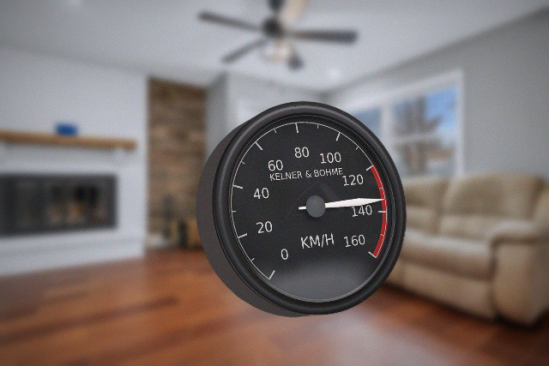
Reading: km/h 135
